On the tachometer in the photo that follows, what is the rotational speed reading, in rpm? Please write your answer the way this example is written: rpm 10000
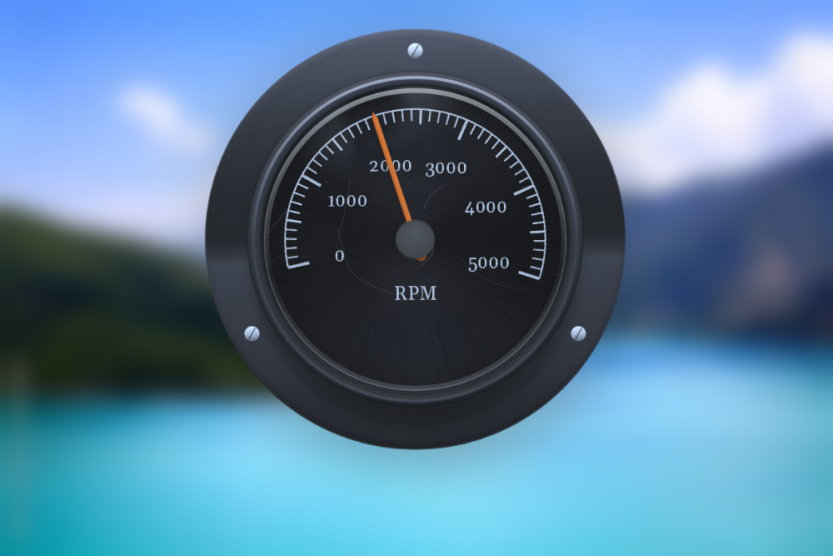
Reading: rpm 2000
